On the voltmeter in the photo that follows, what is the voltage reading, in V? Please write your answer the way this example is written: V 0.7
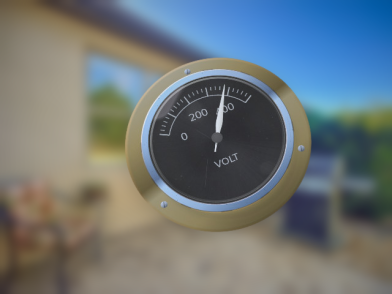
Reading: V 380
